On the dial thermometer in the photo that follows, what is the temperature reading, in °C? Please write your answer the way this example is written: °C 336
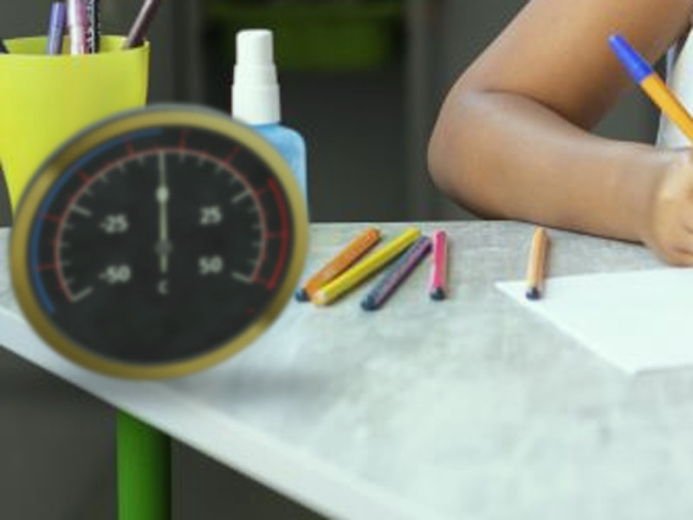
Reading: °C 0
